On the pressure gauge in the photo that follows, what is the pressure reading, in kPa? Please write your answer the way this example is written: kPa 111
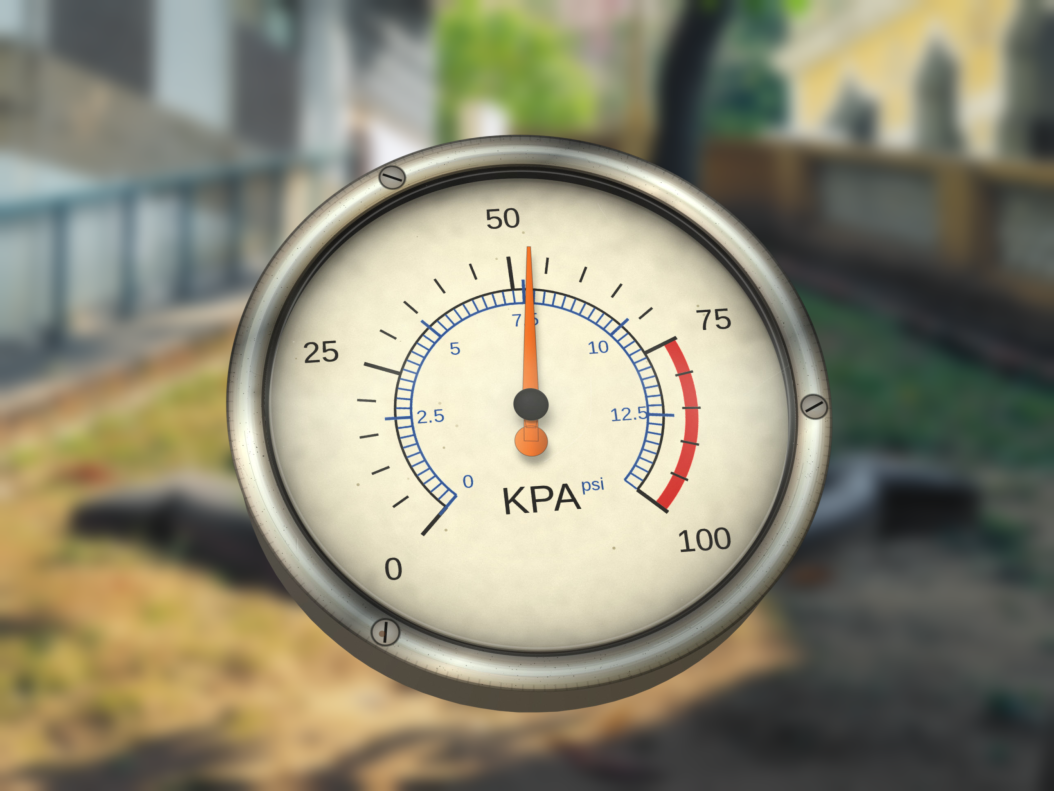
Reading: kPa 52.5
